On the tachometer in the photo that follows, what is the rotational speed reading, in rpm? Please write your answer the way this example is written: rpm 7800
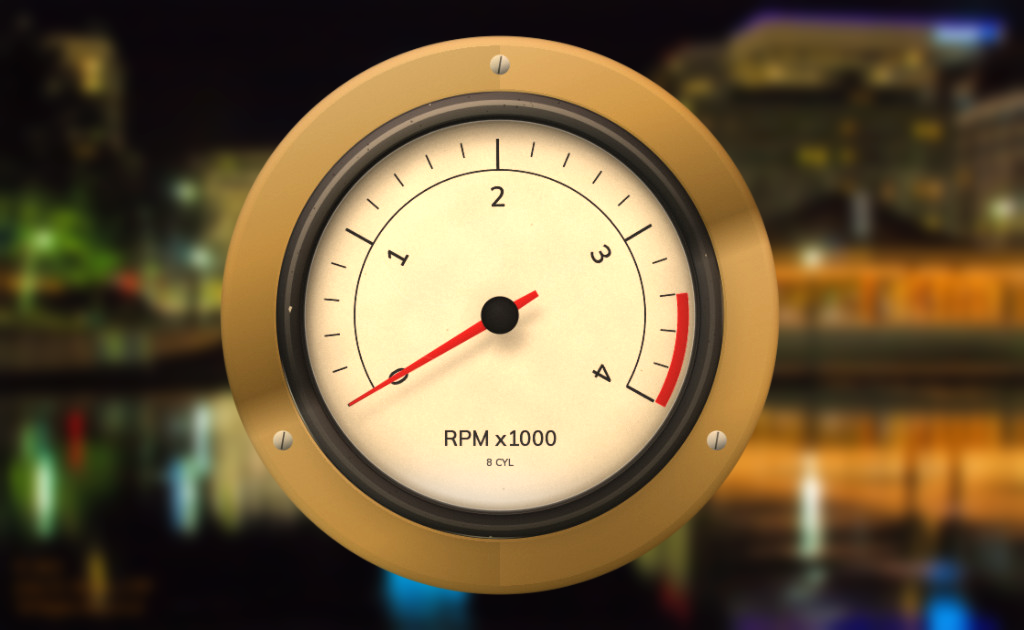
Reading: rpm 0
